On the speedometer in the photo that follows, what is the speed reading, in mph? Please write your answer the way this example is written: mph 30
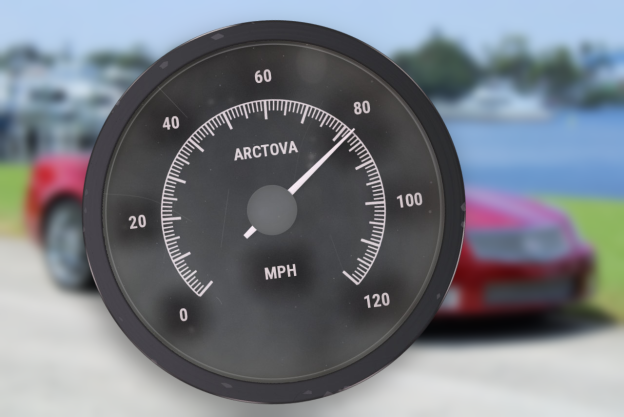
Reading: mph 82
